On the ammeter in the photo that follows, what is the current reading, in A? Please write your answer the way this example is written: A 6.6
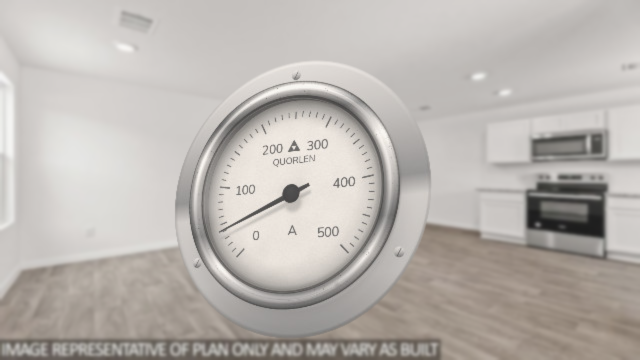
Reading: A 40
